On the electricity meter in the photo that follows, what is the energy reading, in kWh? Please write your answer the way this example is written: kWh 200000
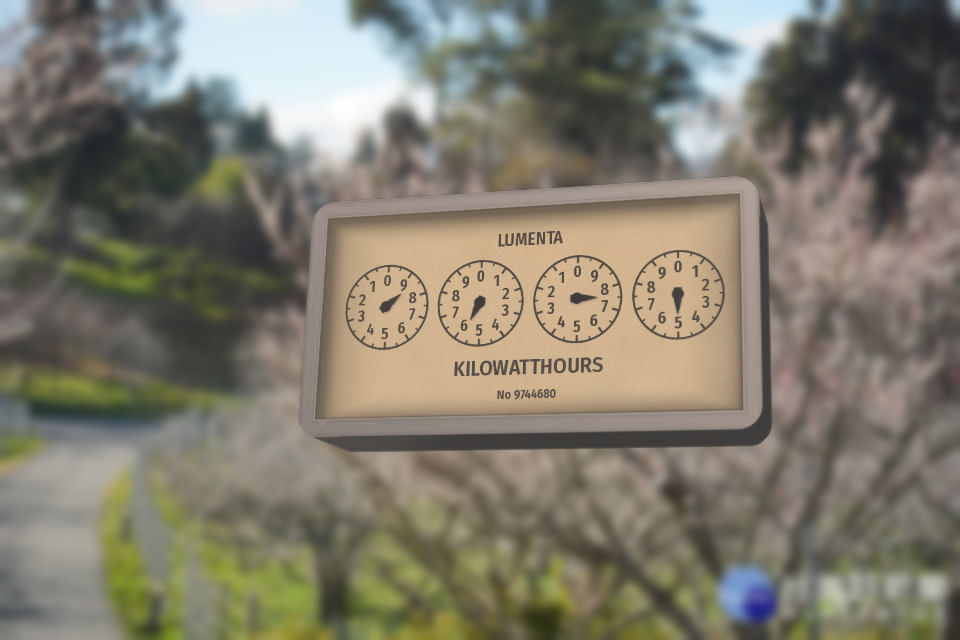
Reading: kWh 8575
